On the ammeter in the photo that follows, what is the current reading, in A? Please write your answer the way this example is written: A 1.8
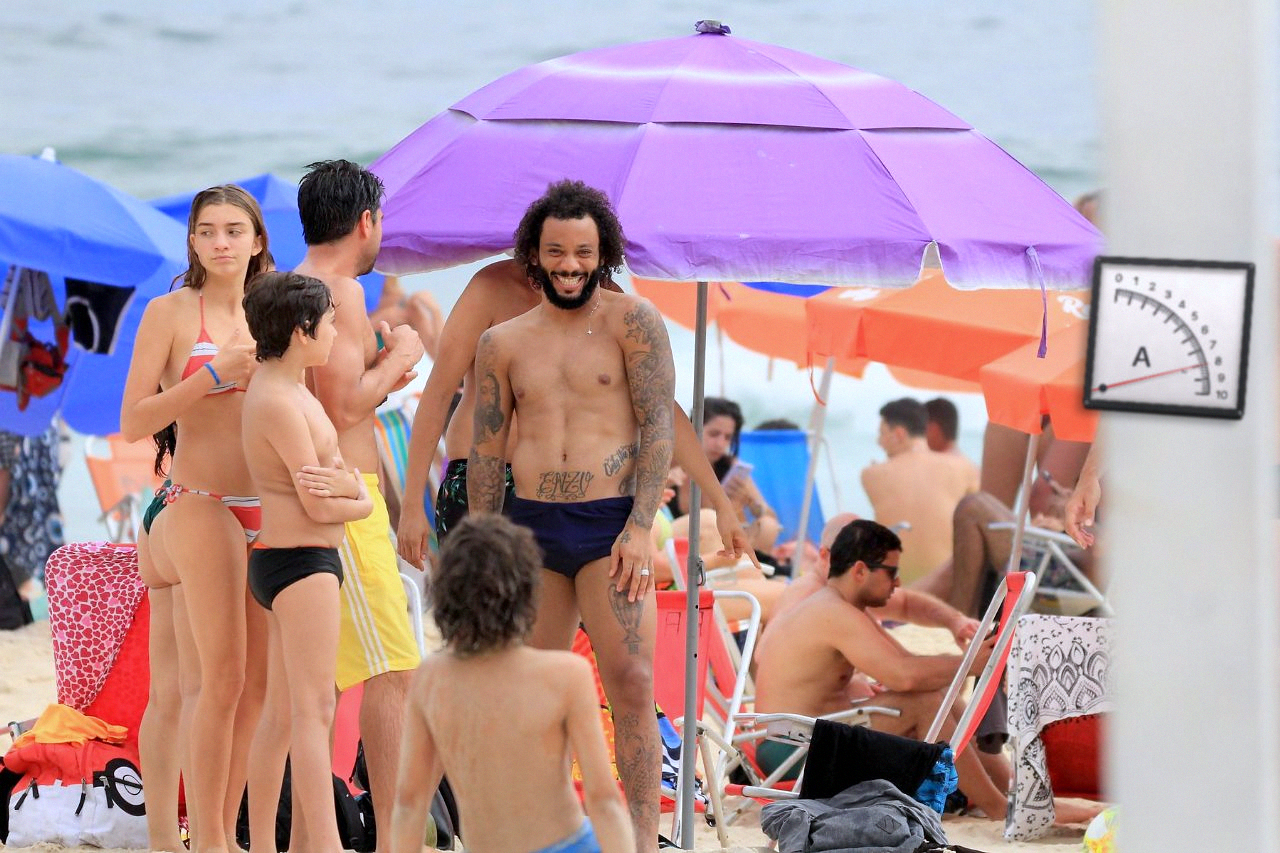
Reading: A 8
